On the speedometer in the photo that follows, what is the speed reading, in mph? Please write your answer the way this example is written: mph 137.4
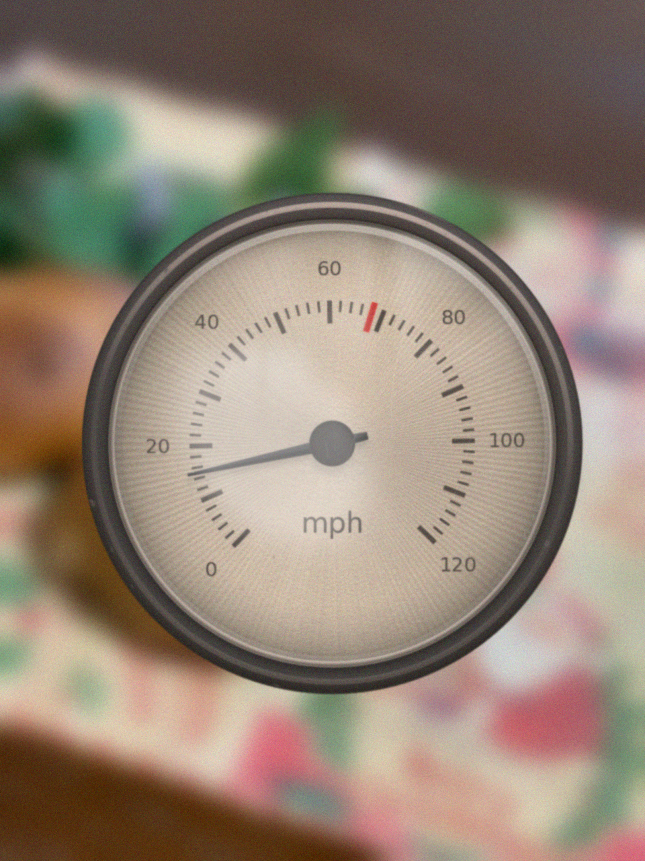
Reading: mph 15
